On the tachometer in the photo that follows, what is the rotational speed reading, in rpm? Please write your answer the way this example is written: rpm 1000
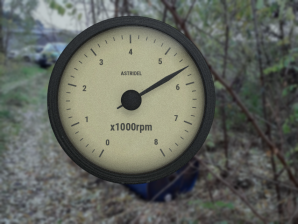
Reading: rpm 5600
